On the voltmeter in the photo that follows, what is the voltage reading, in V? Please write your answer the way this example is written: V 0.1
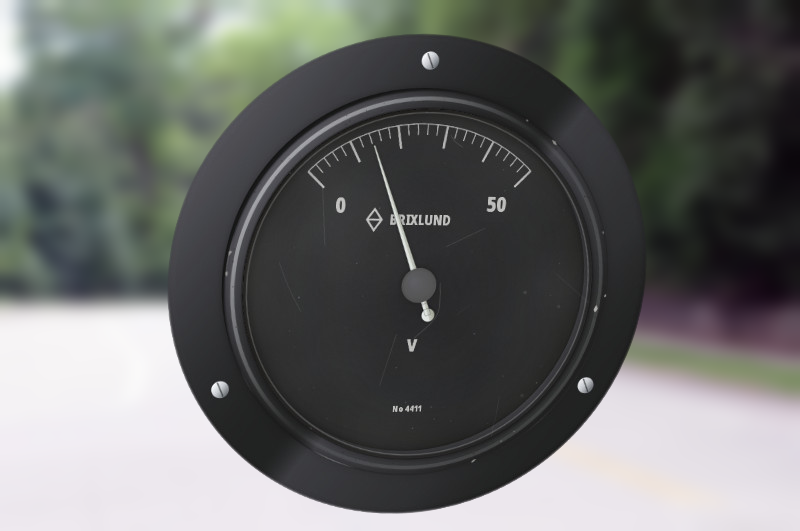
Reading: V 14
